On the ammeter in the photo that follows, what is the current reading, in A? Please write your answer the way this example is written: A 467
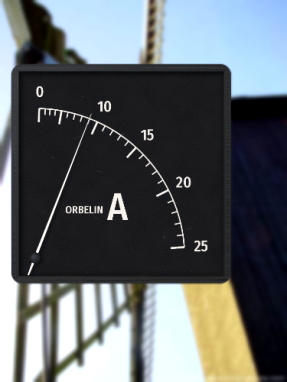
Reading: A 9
